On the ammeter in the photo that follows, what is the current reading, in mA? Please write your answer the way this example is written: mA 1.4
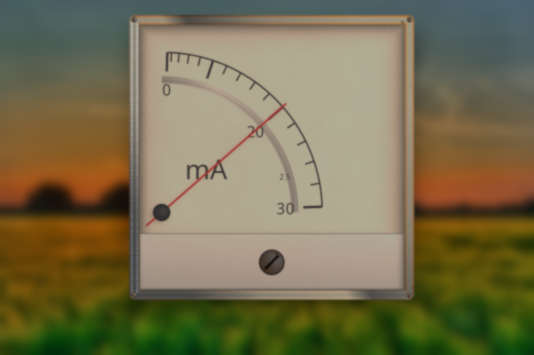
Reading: mA 20
